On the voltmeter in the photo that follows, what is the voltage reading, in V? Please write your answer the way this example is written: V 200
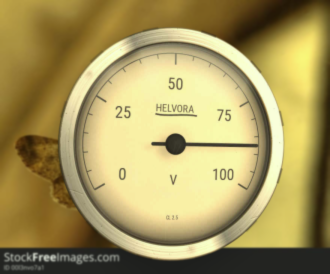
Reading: V 87.5
